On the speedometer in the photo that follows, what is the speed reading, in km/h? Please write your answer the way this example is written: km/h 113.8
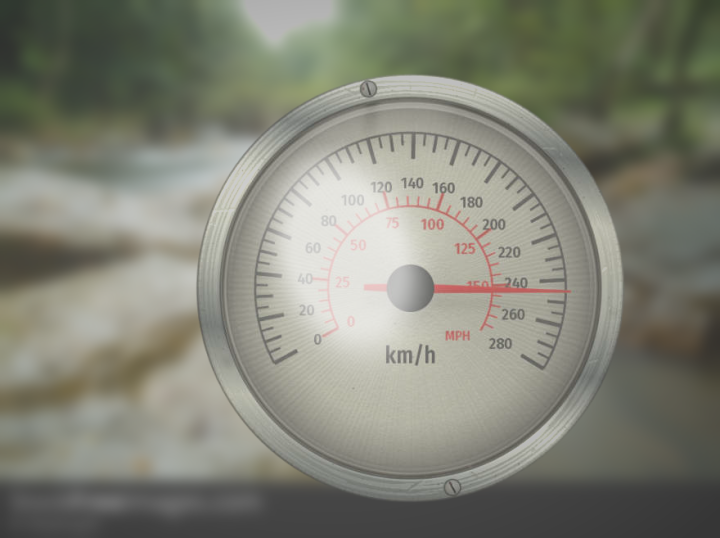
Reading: km/h 245
